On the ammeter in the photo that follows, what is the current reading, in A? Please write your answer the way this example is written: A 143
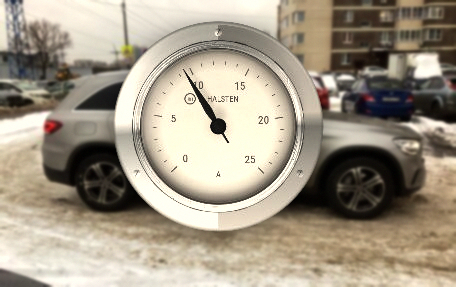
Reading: A 9.5
